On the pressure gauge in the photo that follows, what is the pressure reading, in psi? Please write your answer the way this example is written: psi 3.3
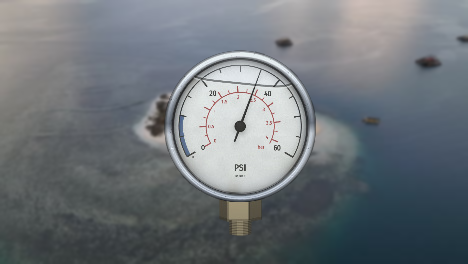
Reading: psi 35
